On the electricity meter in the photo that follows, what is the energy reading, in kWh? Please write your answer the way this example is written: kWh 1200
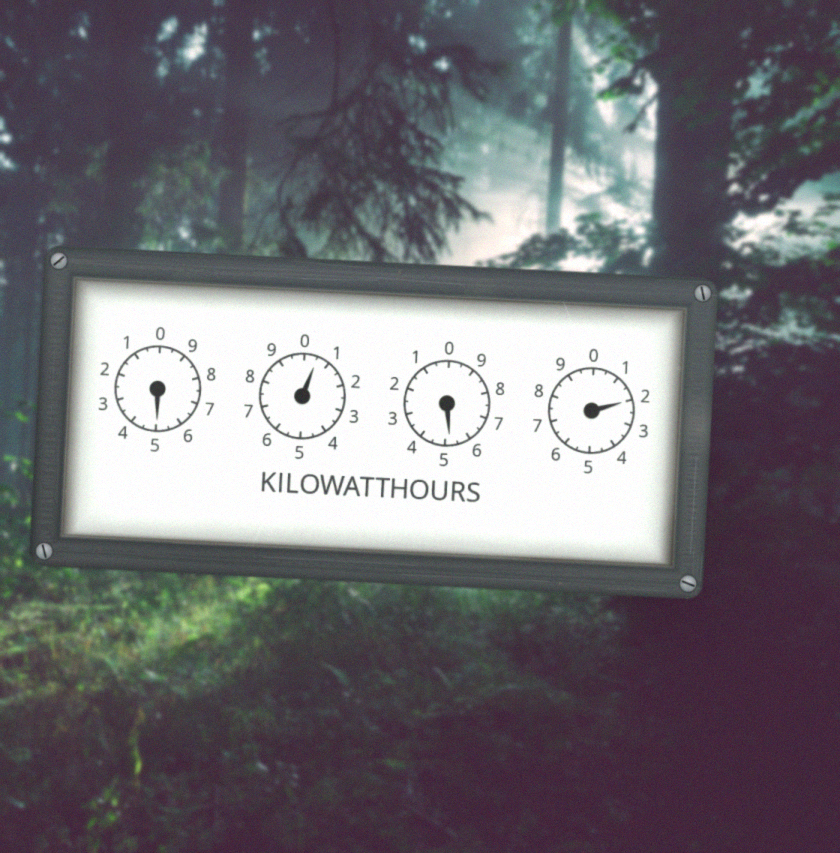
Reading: kWh 5052
